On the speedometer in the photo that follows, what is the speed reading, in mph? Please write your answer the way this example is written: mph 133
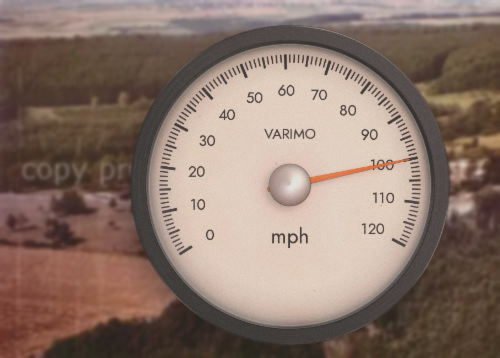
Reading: mph 100
